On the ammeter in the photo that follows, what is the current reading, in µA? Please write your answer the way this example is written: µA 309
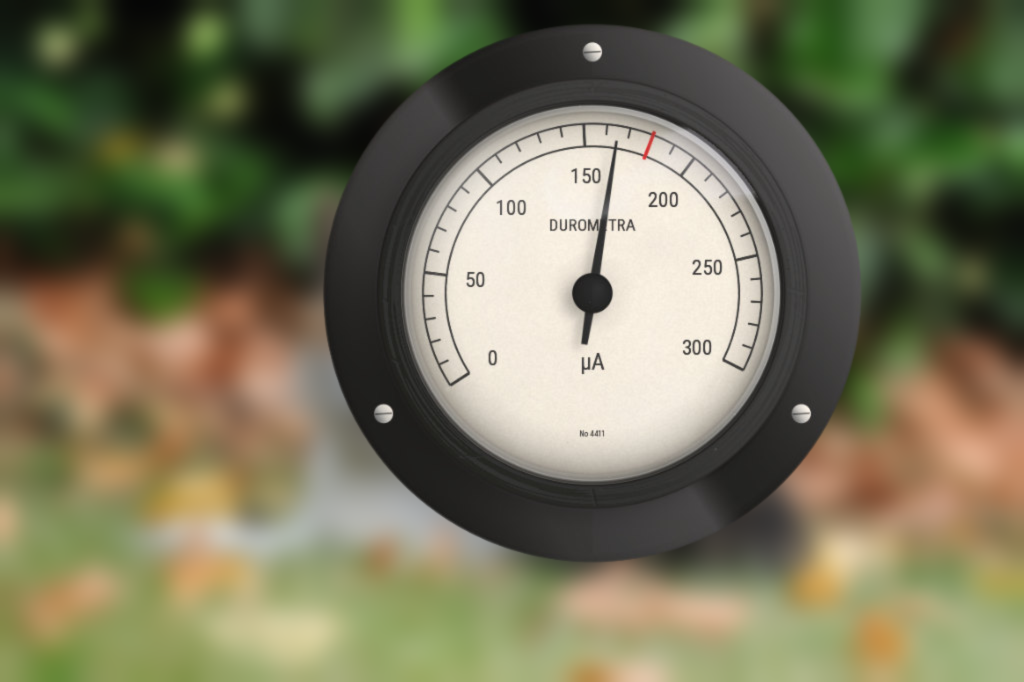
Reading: µA 165
